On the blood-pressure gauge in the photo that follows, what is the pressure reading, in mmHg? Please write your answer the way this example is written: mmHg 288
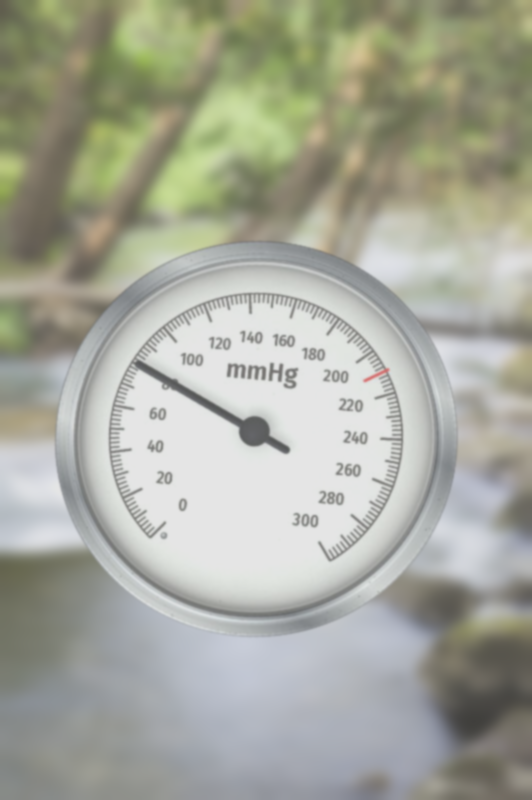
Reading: mmHg 80
